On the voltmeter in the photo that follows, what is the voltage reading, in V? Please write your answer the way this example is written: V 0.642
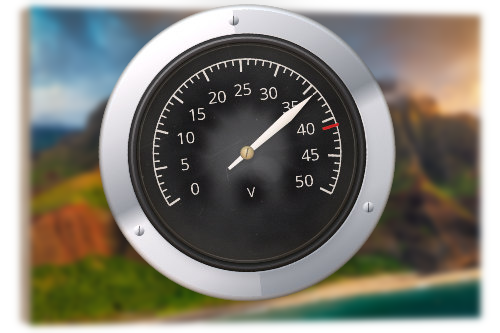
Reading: V 36
